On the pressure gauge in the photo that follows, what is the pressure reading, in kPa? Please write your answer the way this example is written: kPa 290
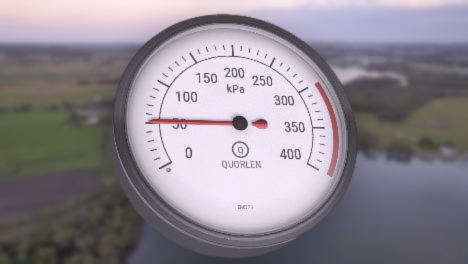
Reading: kPa 50
